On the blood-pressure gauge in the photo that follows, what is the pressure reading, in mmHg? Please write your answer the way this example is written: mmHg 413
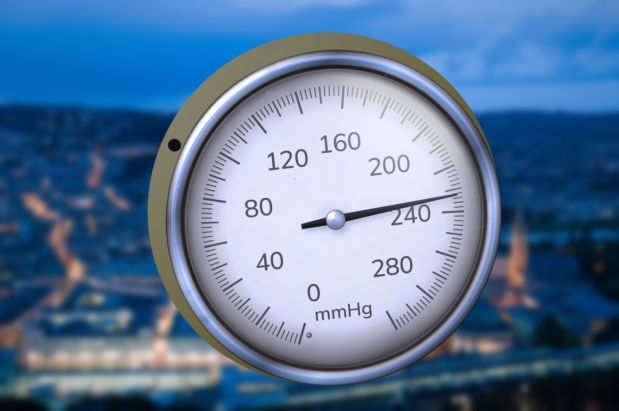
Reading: mmHg 232
